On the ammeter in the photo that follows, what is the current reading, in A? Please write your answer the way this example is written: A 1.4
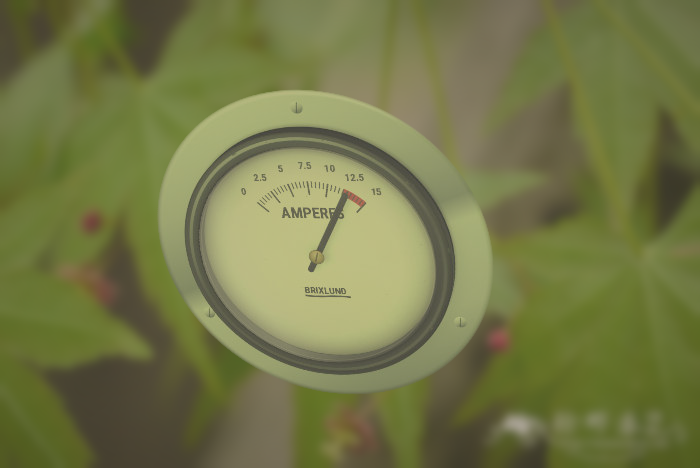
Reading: A 12.5
